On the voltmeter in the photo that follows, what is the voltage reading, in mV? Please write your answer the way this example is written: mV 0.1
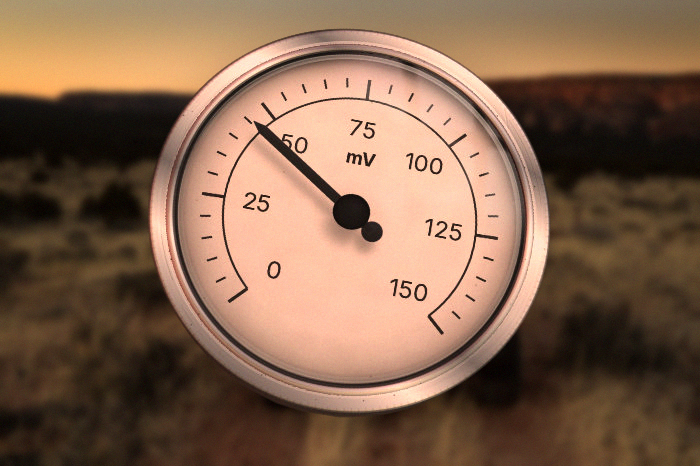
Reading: mV 45
